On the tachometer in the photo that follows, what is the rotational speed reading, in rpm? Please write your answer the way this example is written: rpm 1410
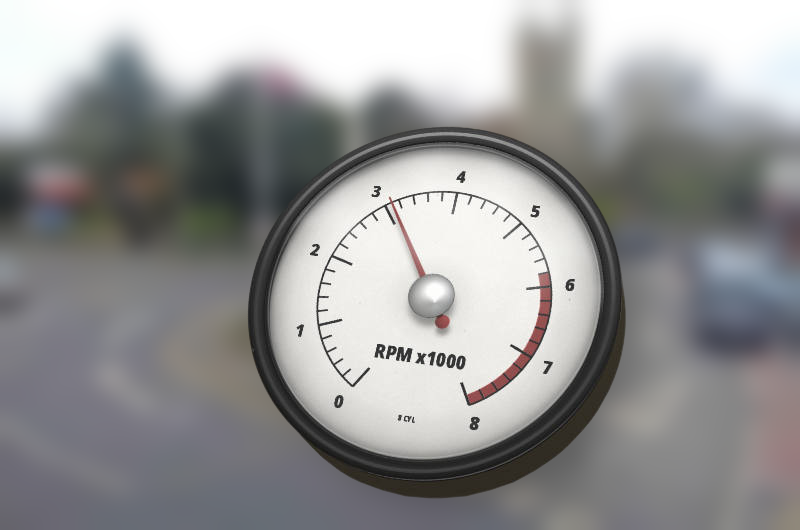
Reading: rpm 3100
